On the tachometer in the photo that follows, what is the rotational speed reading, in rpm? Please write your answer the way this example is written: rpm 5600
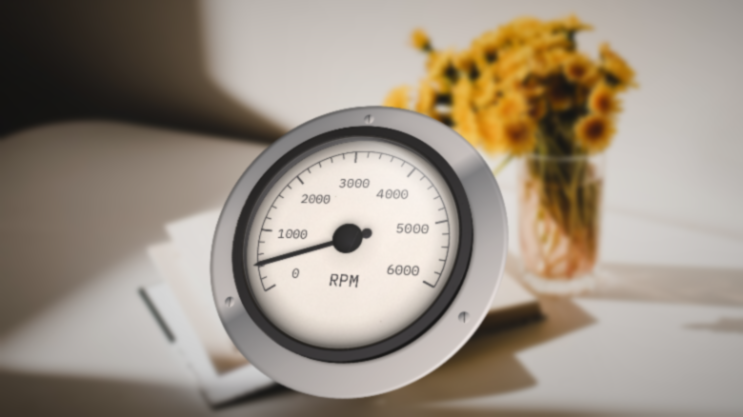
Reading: rpm 400
